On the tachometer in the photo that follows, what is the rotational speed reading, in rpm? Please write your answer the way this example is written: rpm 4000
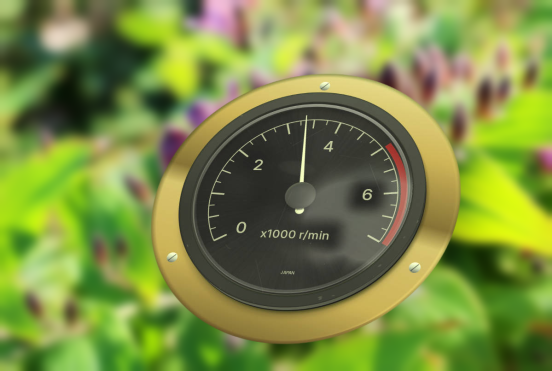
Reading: rpm 3375
